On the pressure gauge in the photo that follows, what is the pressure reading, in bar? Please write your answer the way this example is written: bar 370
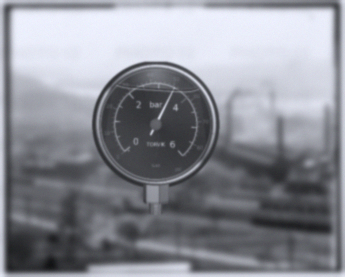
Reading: bar 3.5
